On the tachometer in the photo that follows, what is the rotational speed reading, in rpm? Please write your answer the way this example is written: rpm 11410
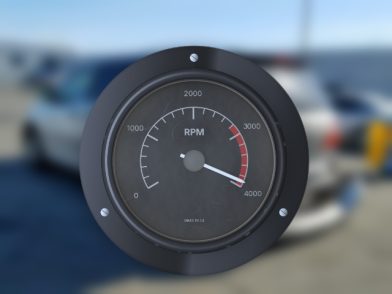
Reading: rpm 3900
